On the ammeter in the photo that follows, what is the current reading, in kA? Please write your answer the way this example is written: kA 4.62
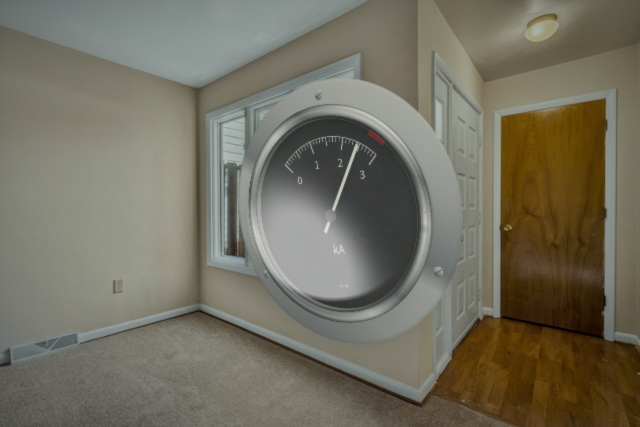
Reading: kA 2.5
